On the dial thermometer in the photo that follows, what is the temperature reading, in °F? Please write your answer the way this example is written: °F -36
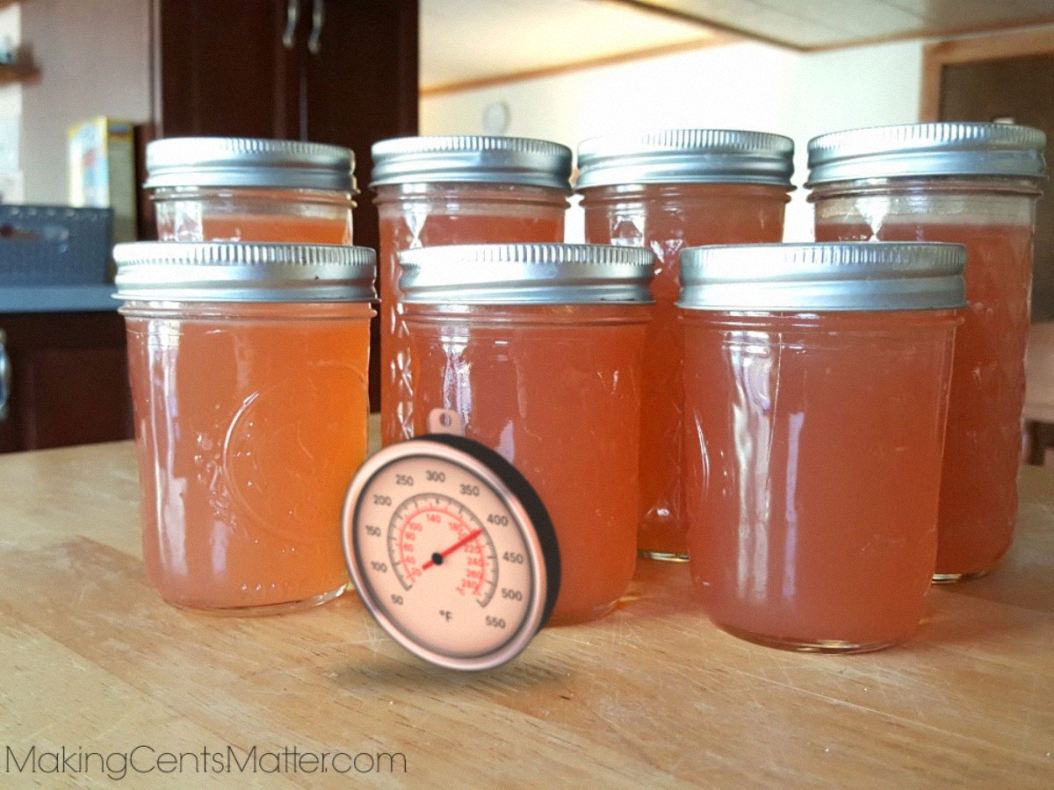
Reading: °F 400
